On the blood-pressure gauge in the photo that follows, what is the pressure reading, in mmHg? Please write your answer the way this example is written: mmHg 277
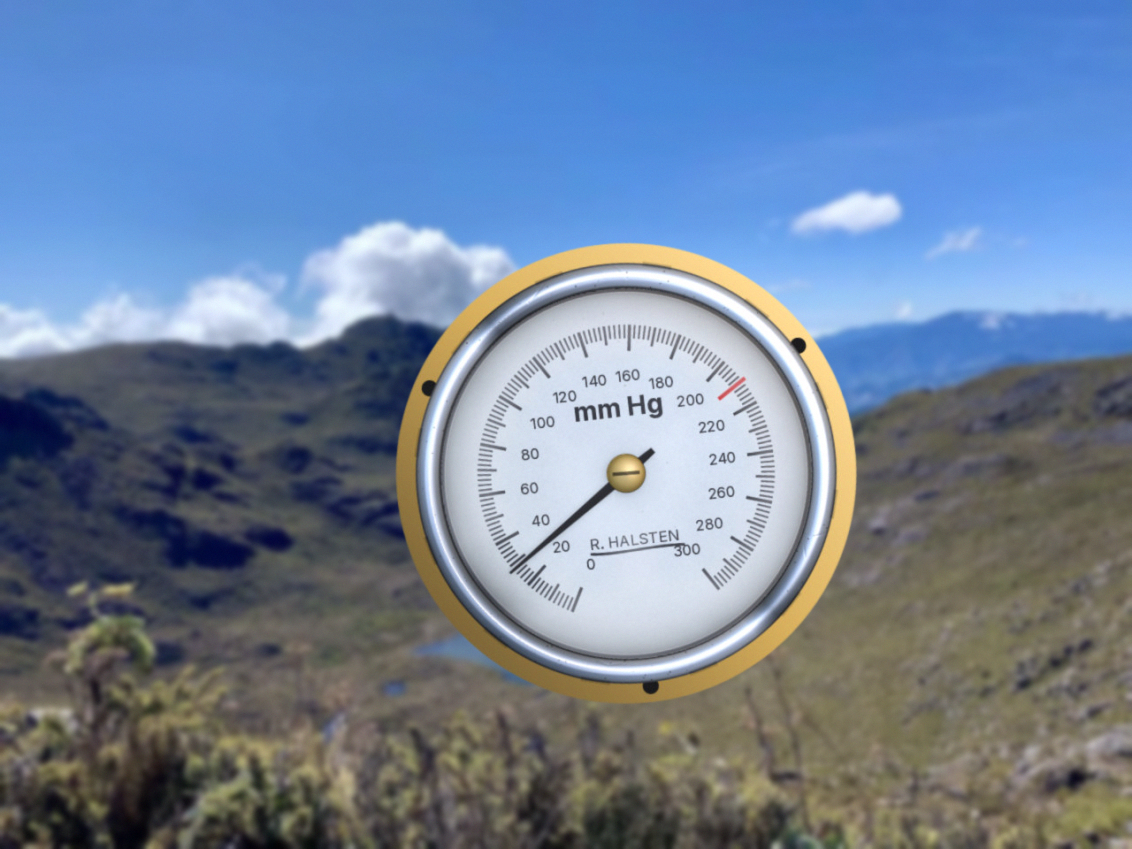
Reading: mmHg 28
